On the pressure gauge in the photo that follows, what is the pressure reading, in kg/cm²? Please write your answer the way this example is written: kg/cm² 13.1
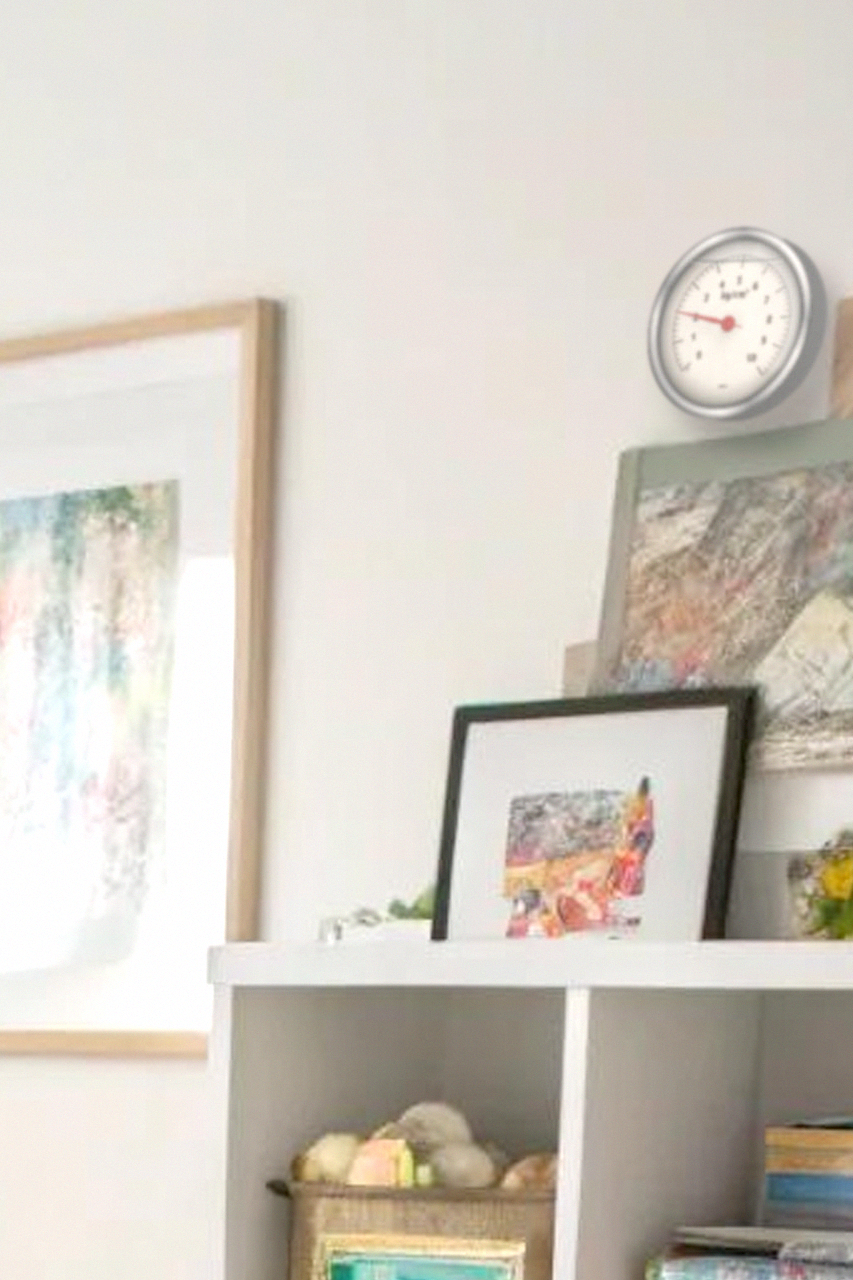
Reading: kg/cm² 2
